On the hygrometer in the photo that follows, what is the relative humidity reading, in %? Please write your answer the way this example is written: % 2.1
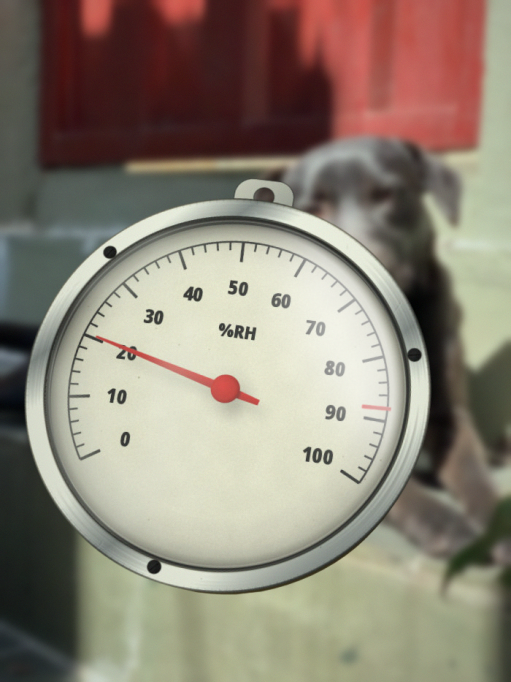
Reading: % 20
